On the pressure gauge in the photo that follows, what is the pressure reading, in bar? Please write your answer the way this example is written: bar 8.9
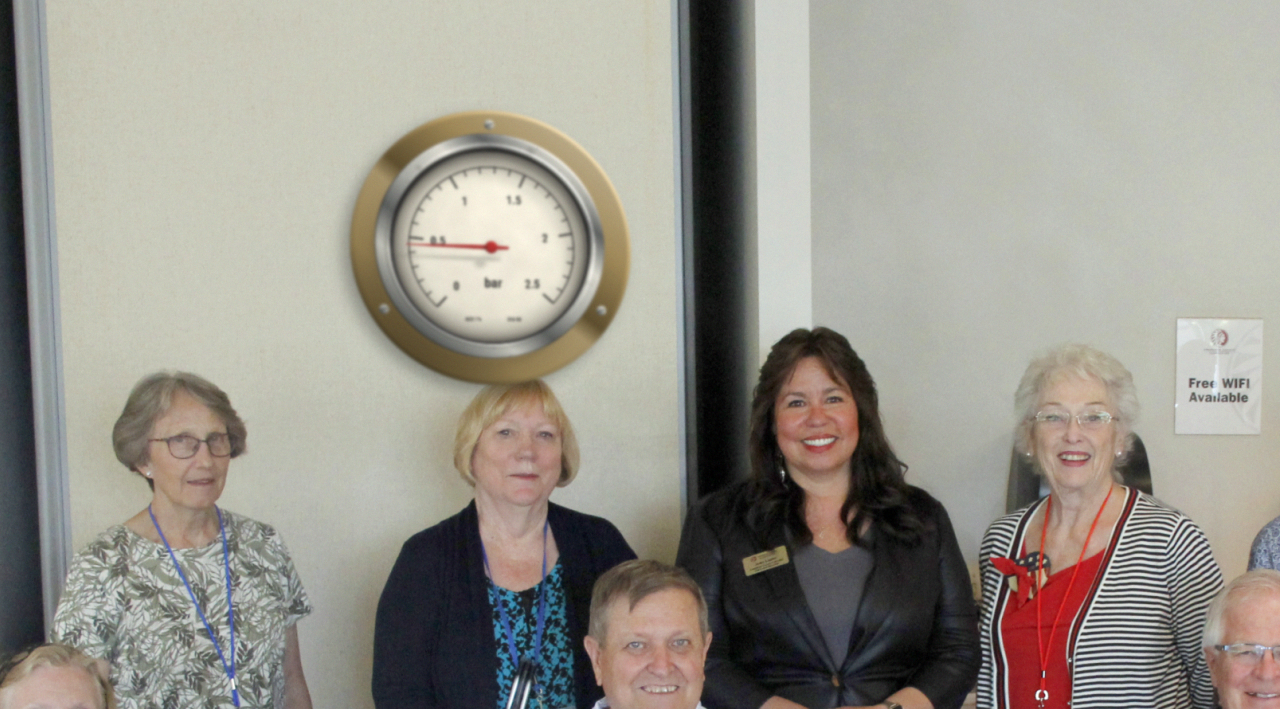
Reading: bar 0.45
